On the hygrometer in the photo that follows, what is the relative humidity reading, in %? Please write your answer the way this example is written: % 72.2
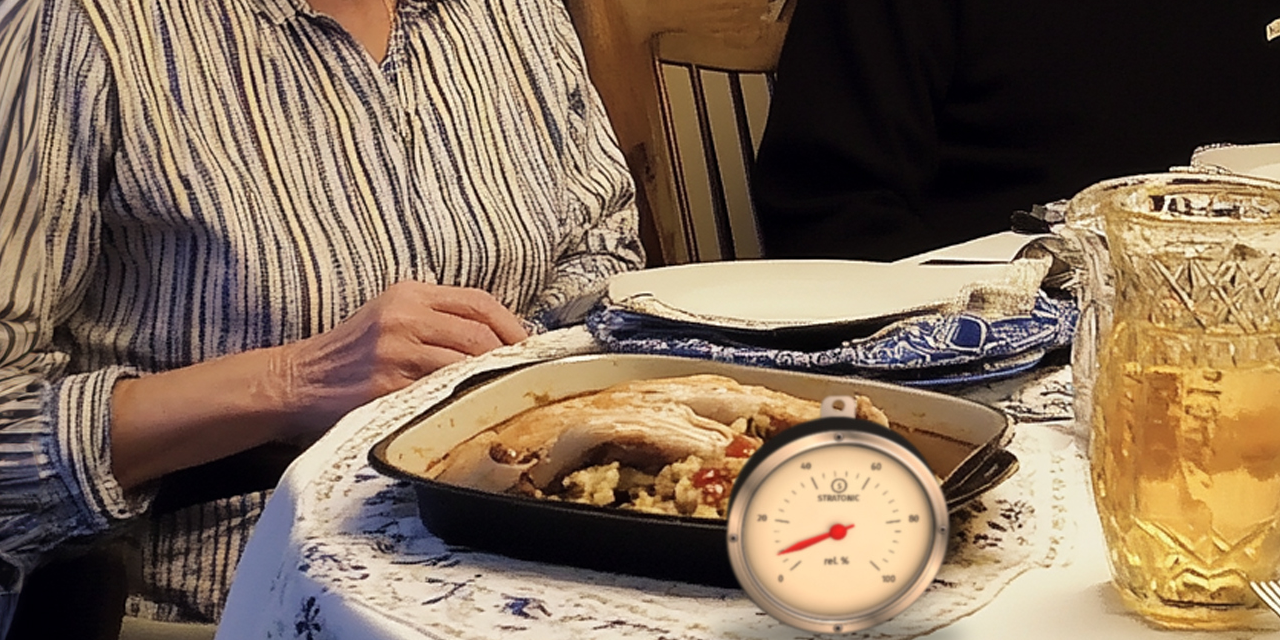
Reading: % 8
